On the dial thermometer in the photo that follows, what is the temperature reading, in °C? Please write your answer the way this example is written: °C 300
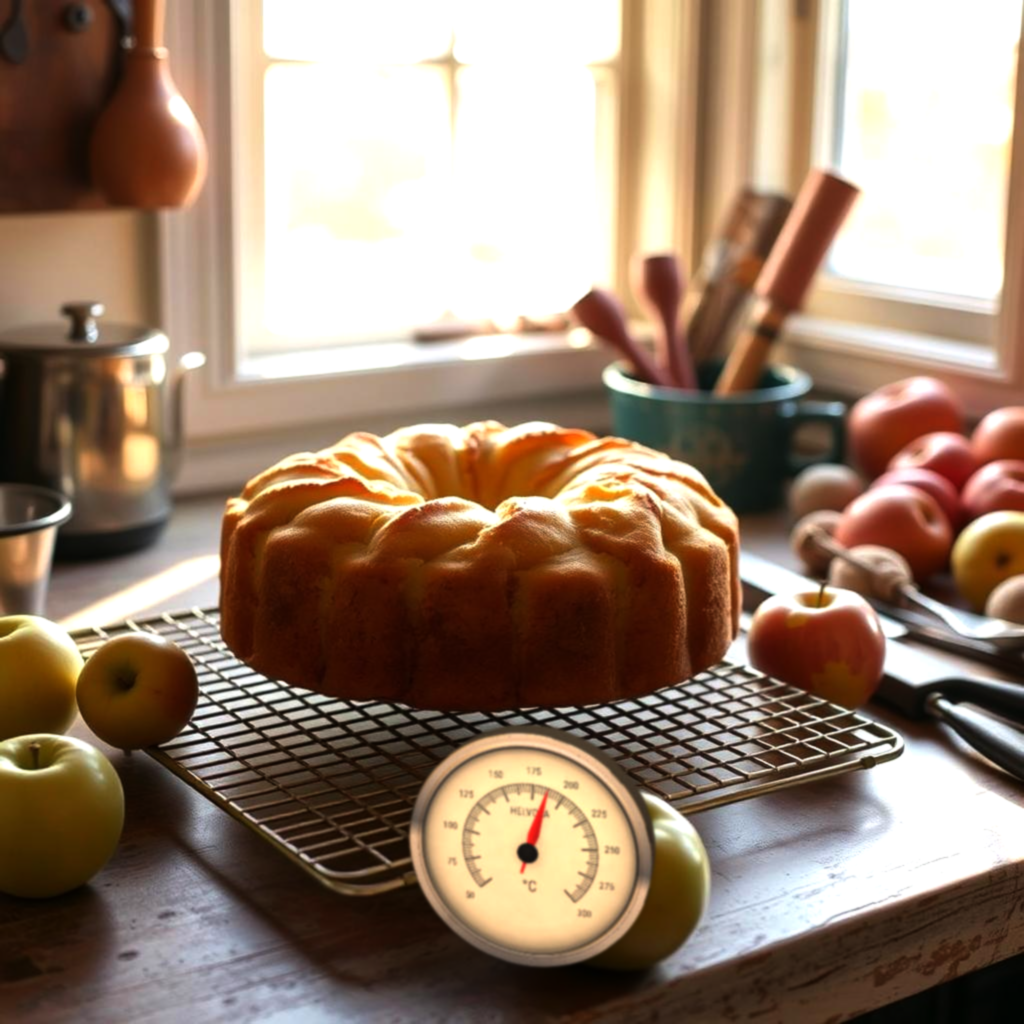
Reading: °C 187.5
